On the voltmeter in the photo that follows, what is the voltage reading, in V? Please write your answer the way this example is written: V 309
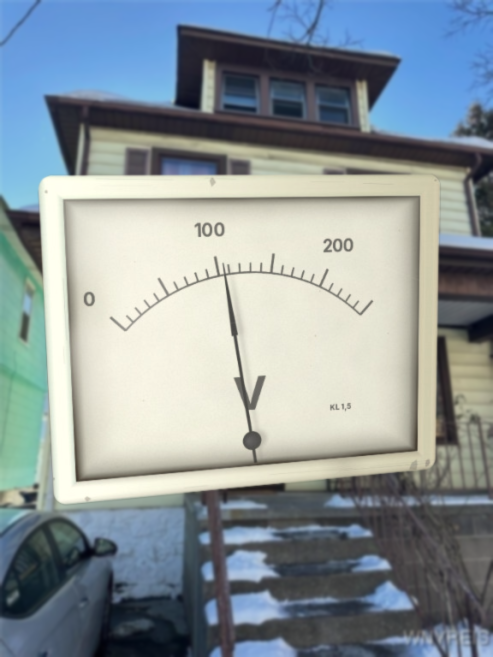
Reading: V 105
